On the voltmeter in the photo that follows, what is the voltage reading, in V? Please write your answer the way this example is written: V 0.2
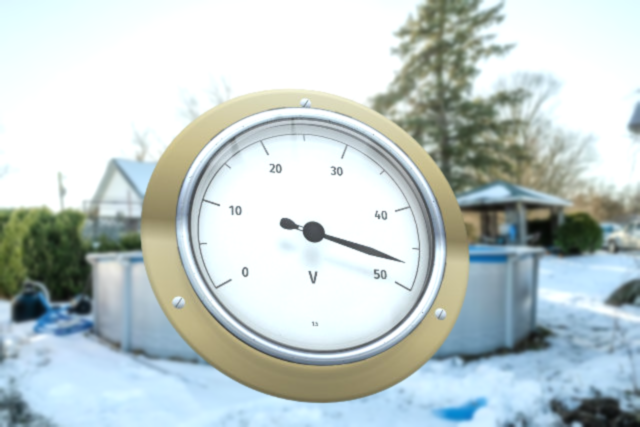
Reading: V 47.5
